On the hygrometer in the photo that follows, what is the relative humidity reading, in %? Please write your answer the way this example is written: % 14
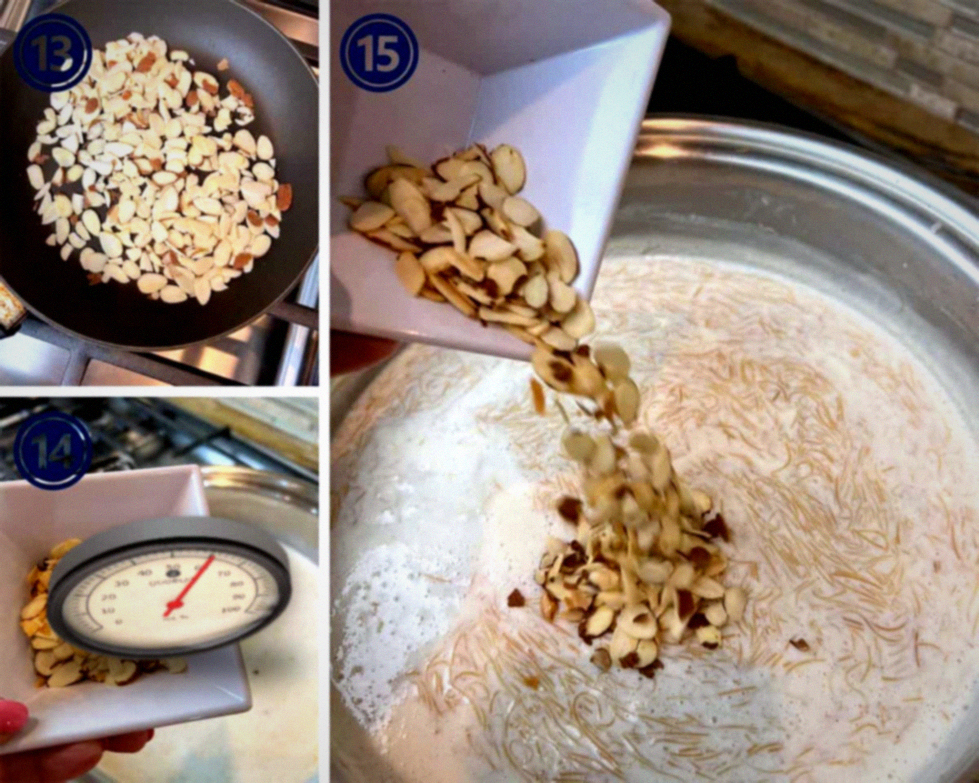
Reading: % 60
